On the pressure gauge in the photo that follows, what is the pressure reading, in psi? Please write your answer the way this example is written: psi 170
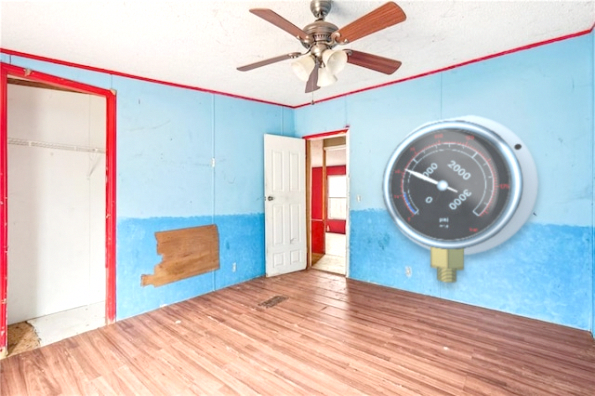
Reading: psi 800
